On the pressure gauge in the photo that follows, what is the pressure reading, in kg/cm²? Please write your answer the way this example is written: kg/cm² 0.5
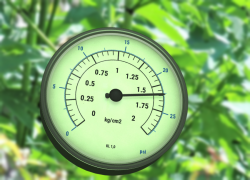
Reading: kg/cm² 1.6
